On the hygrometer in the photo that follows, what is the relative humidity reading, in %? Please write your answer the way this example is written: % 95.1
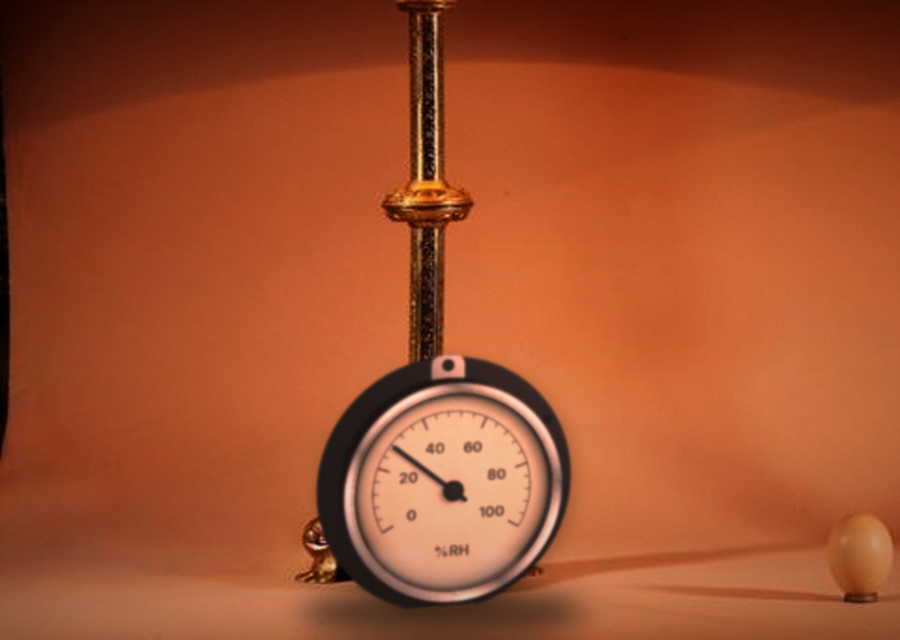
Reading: % 28
